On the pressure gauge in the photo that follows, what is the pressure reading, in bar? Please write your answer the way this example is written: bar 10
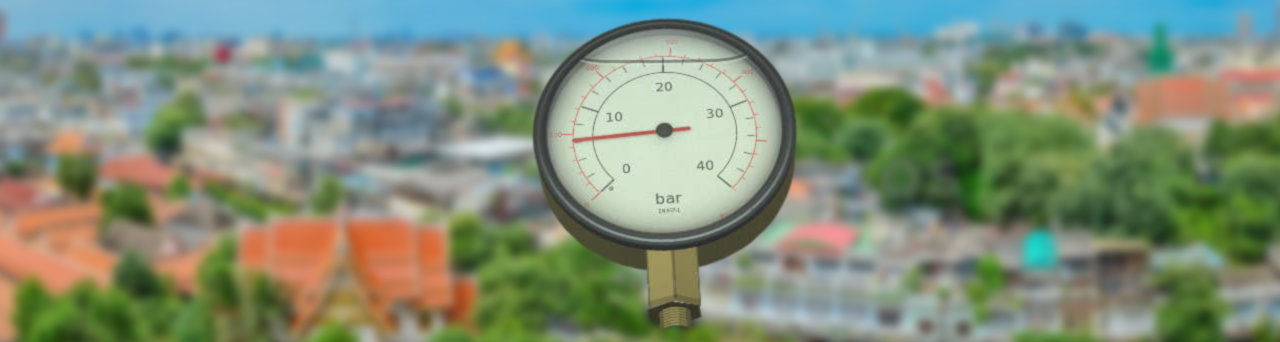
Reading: bar 6
